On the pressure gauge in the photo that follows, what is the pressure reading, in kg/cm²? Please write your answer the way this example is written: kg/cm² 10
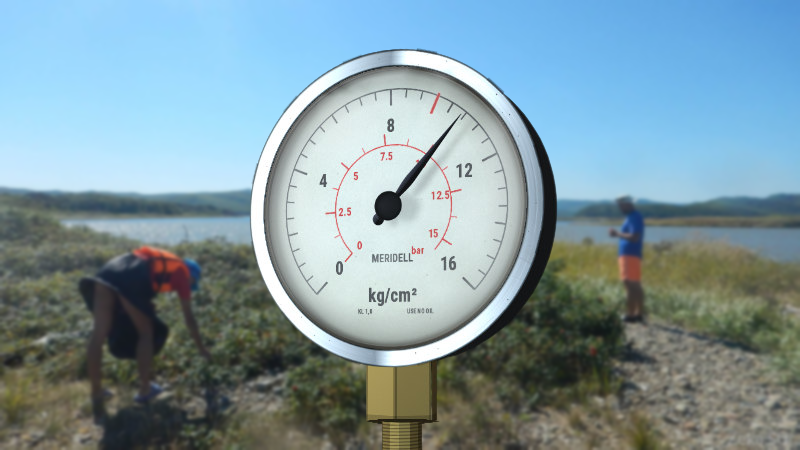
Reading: kg/cm² 10.5
